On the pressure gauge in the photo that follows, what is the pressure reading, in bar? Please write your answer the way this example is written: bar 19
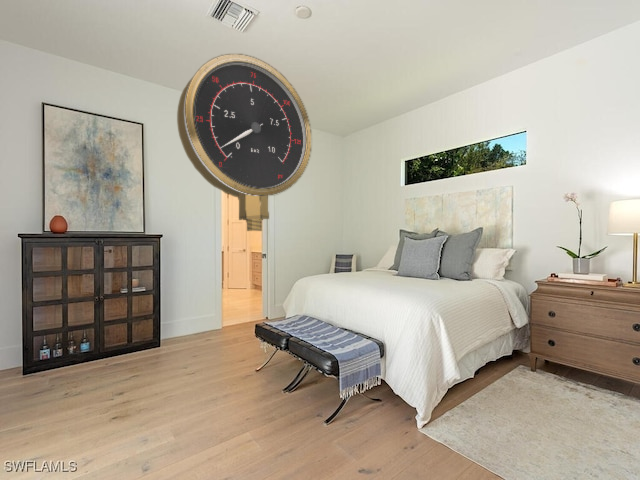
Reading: bar 0.5
